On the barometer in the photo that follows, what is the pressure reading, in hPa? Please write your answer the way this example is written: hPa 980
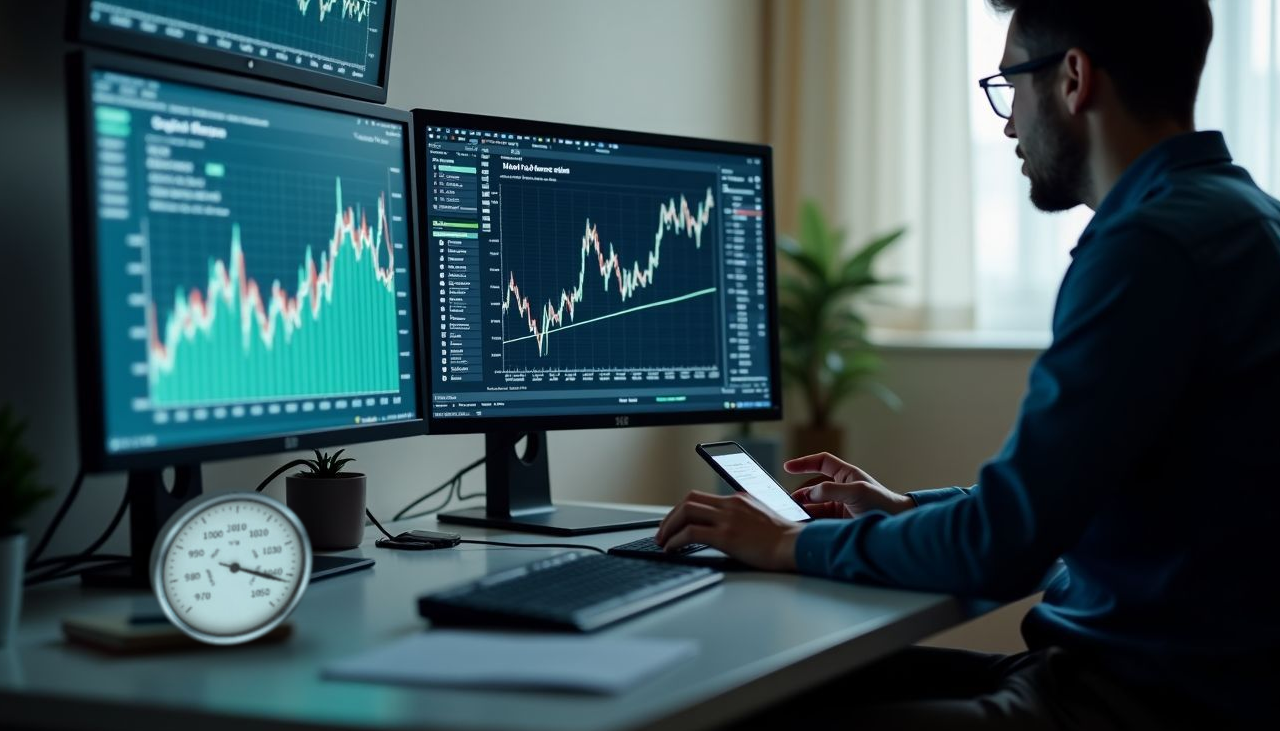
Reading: hPa 1042
